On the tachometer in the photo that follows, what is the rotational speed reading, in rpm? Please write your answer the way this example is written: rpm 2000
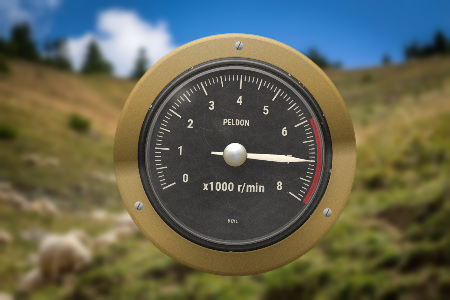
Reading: rpm 7000
